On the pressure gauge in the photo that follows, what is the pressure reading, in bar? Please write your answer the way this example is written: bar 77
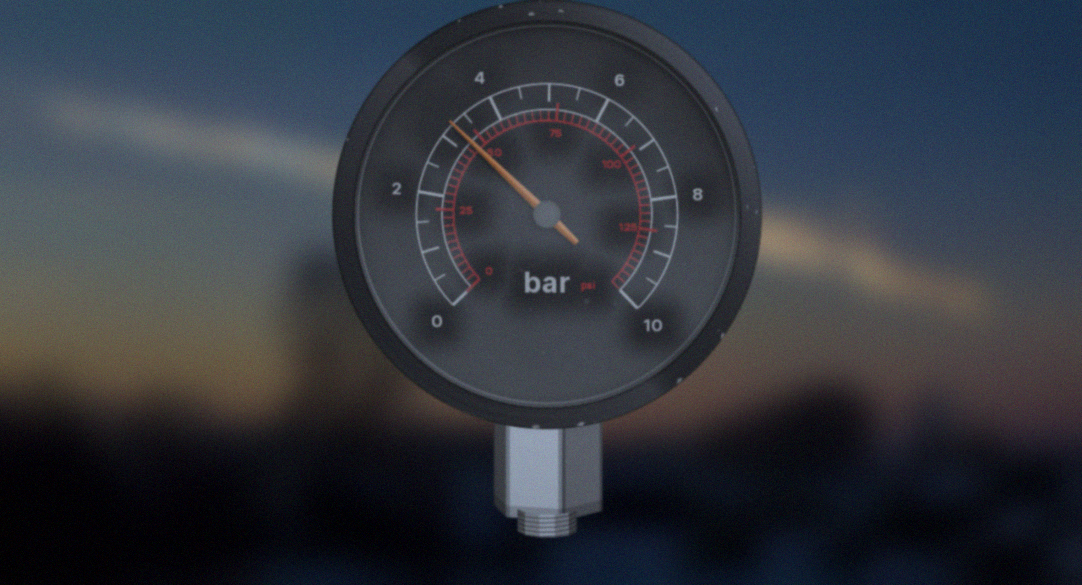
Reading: bar 3.25
